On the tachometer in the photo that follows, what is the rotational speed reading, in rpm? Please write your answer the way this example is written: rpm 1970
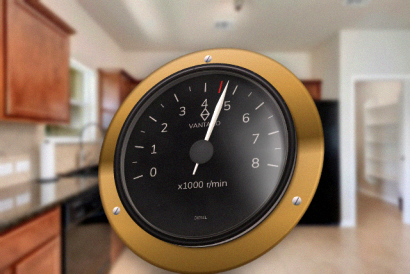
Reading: rpm 4750
